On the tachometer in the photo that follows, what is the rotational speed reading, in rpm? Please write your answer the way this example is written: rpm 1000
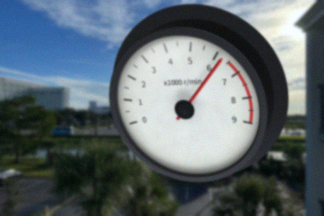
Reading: rpm 6250
